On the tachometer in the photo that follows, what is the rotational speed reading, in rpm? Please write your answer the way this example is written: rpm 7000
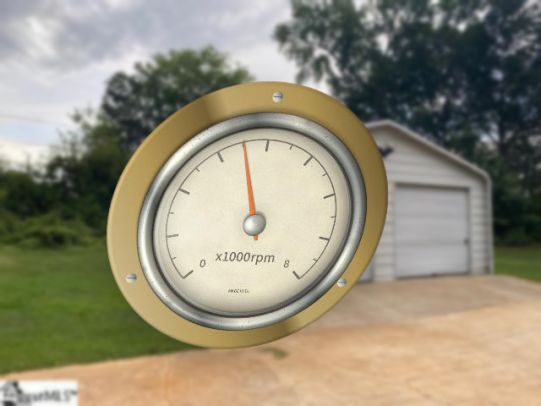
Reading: rpm 3500
